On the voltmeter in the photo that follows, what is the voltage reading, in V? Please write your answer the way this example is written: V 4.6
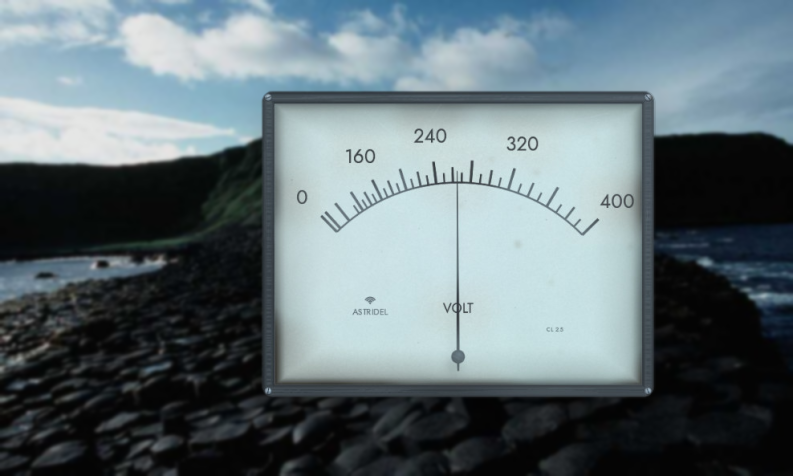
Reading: V 265
